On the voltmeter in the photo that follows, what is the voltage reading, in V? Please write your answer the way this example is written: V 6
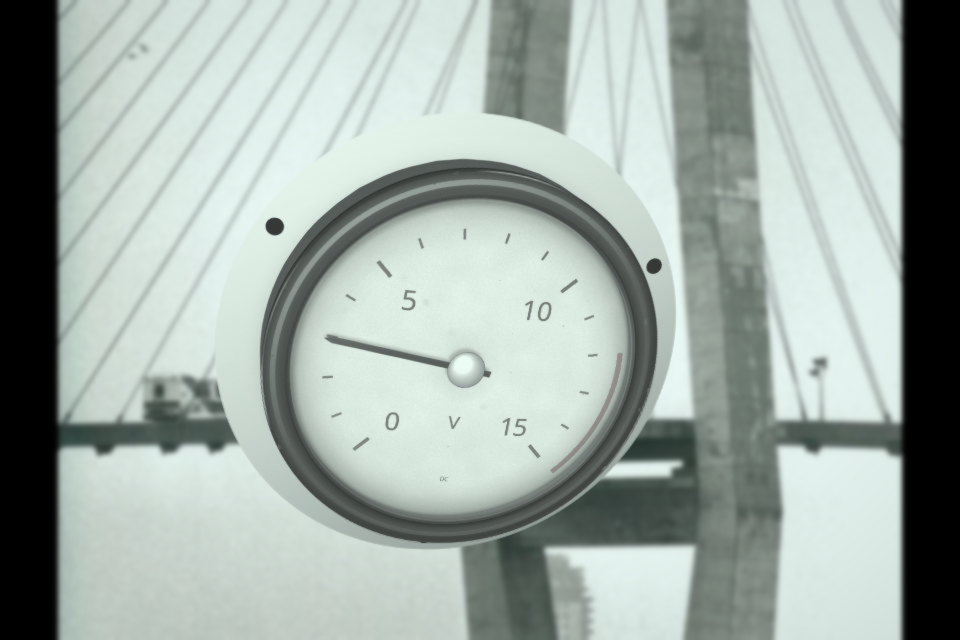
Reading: V 3
